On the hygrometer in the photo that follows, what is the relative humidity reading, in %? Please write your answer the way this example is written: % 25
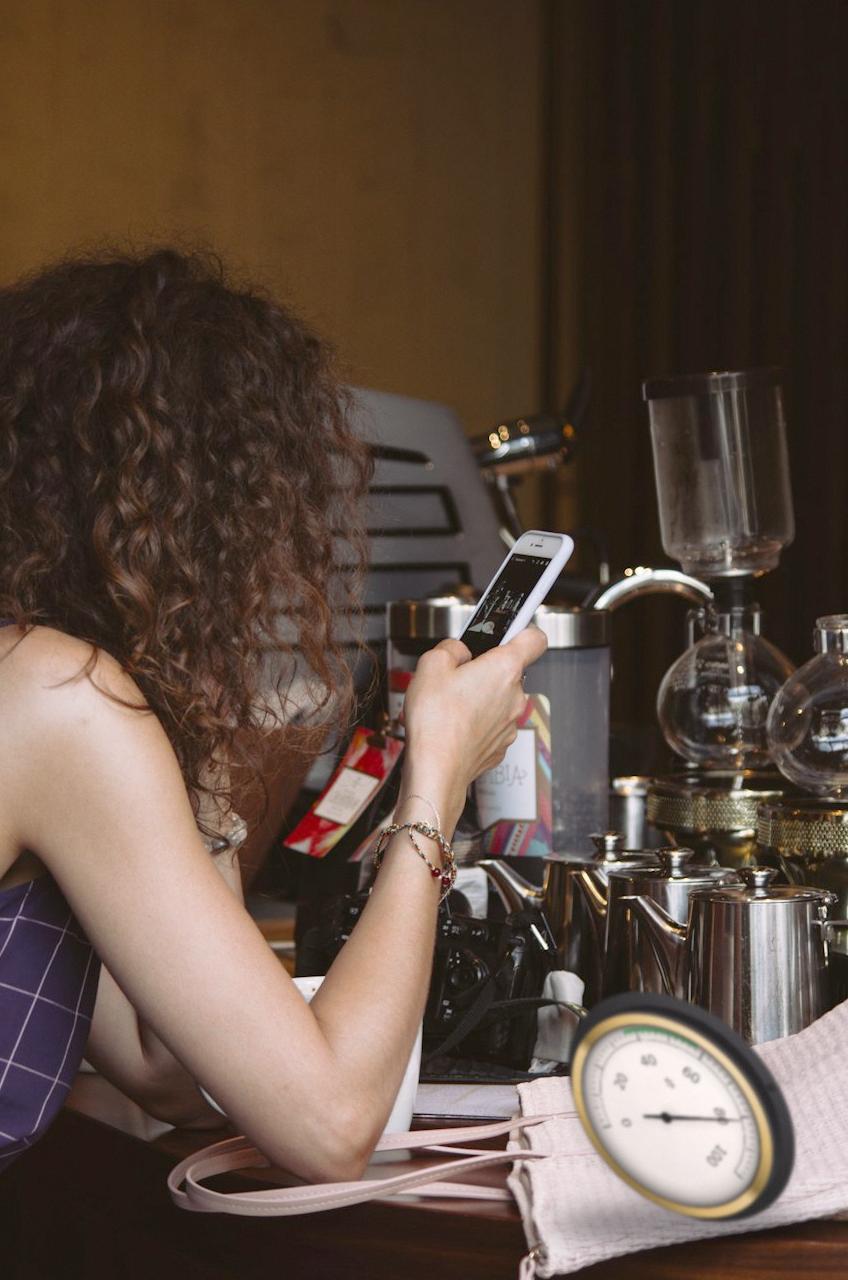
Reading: % 80
